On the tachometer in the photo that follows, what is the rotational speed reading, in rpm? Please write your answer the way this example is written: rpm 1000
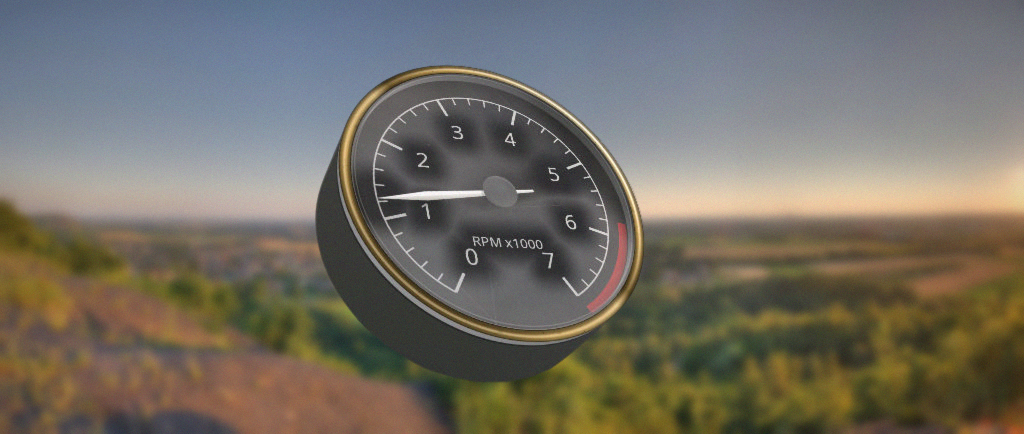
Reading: rpm 1200
